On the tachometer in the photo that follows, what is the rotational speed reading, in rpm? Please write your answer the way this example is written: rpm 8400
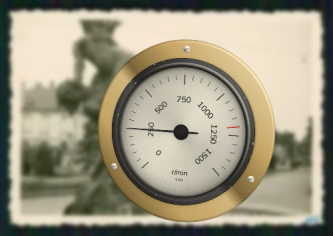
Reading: rpm 250
